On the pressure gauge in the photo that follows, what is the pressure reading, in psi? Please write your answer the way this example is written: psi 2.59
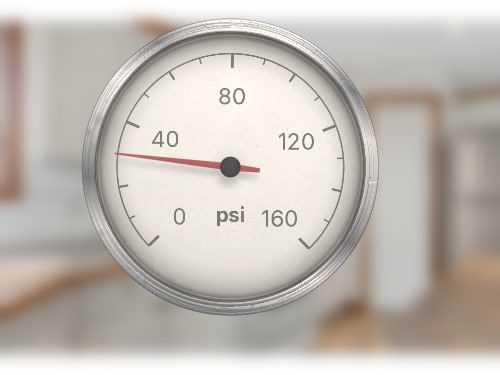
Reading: psi 30
